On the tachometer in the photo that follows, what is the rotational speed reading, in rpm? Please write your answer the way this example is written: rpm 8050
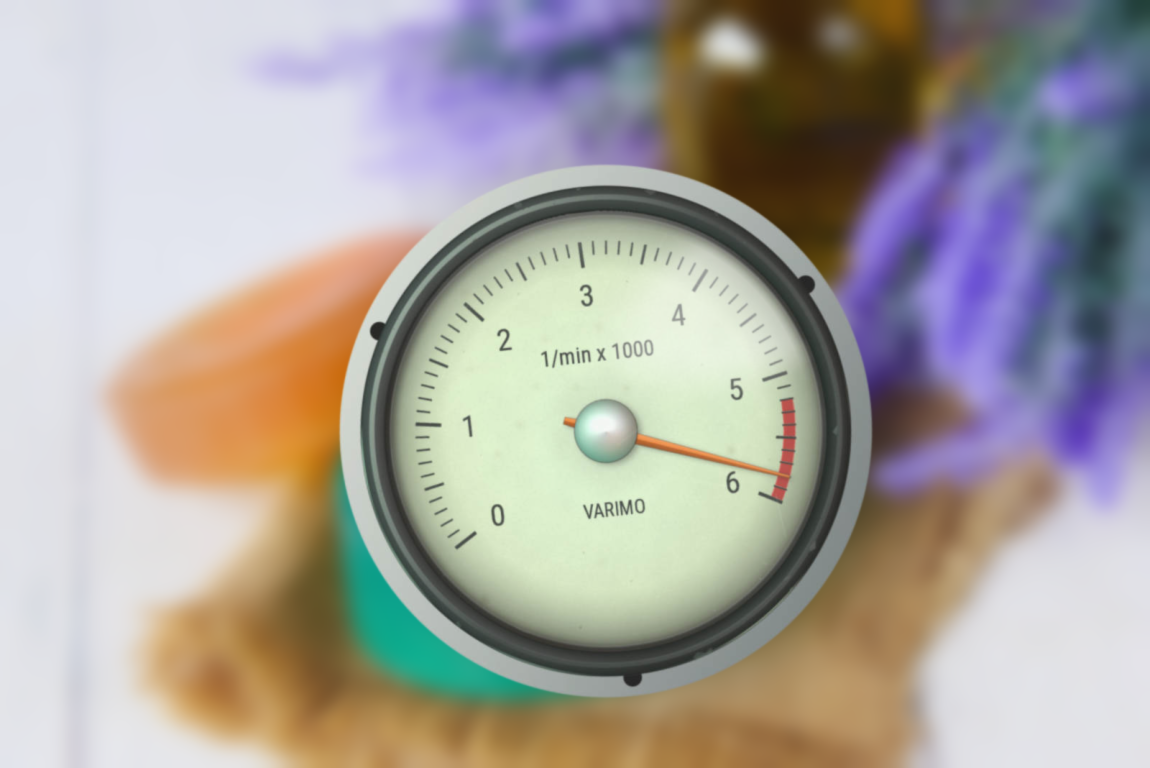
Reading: rpm 5800
